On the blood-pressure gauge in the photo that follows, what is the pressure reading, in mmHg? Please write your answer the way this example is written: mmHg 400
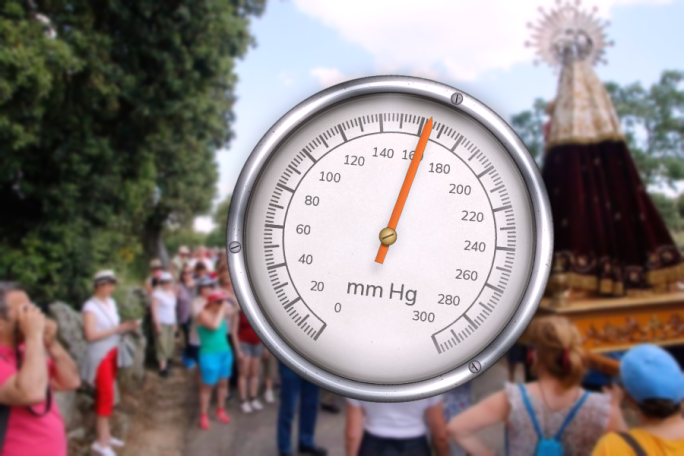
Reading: mmHg 164
